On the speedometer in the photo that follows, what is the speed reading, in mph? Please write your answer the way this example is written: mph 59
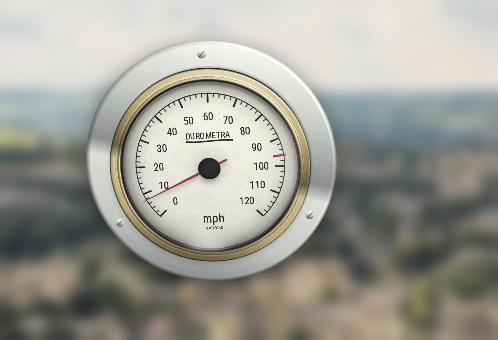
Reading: mph 8
